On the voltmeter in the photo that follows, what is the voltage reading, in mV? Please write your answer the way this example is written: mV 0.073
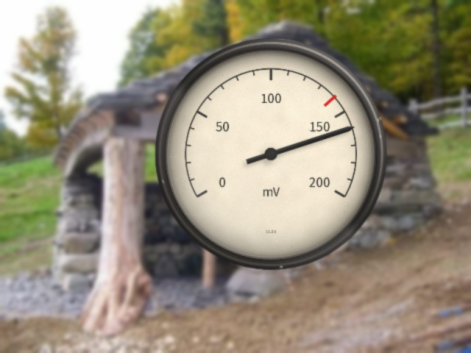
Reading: mV 160
